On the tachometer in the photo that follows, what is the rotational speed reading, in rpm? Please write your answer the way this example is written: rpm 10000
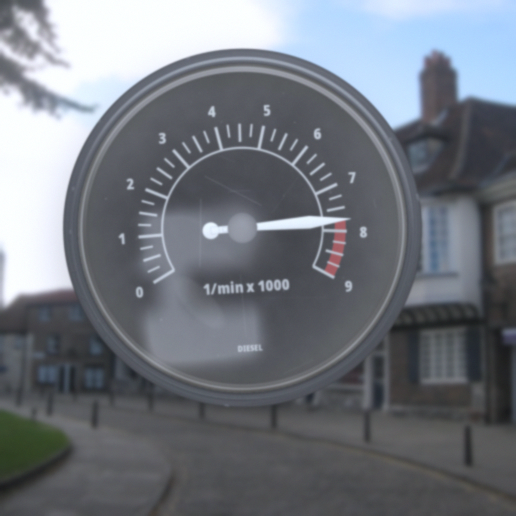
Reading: rpm 7750
